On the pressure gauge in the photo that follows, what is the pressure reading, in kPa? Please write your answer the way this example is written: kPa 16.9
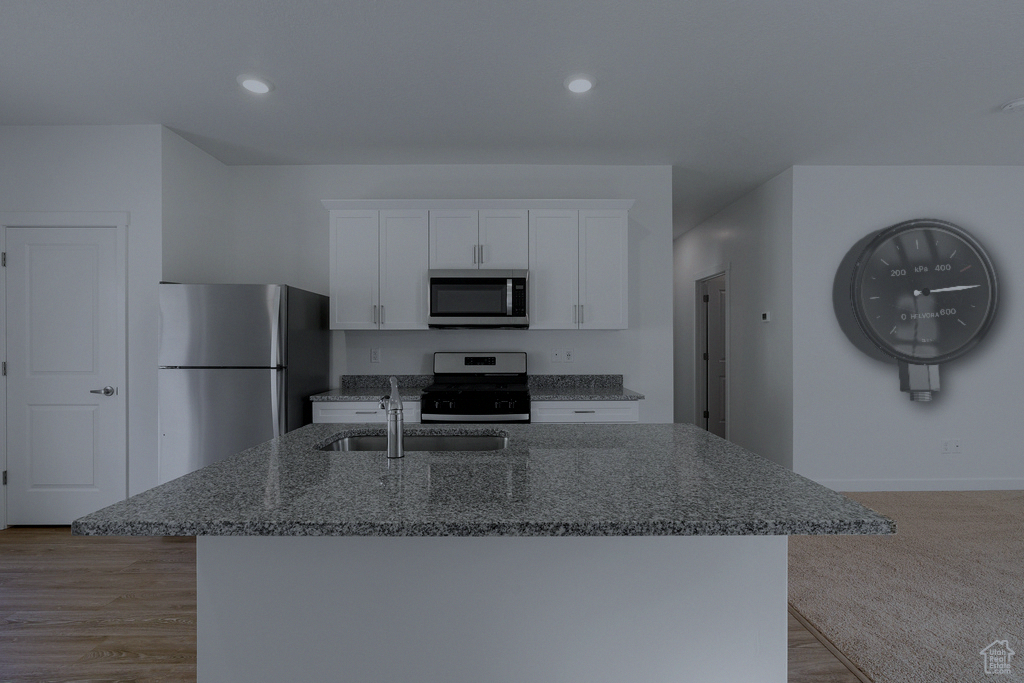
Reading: kPa 500
